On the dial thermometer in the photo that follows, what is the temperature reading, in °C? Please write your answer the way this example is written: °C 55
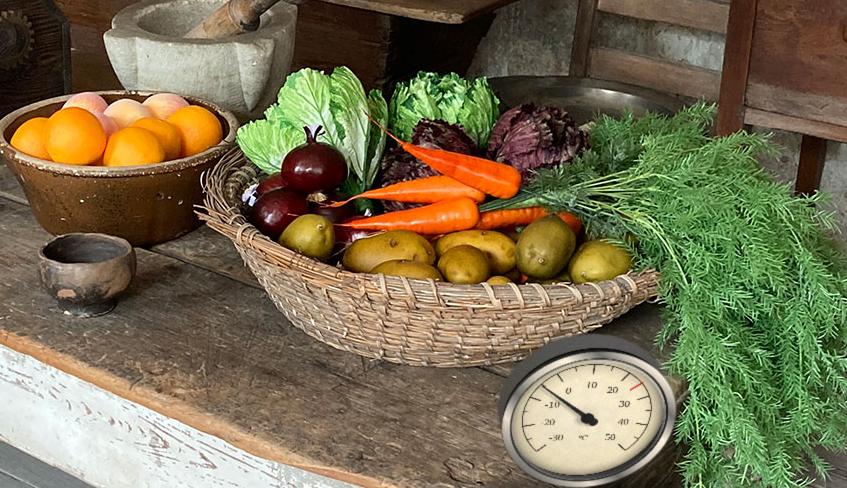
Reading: °C -5
